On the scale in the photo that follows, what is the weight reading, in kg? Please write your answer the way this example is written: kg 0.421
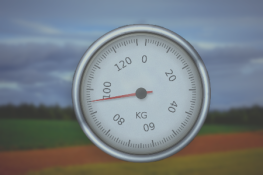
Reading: kg 95
